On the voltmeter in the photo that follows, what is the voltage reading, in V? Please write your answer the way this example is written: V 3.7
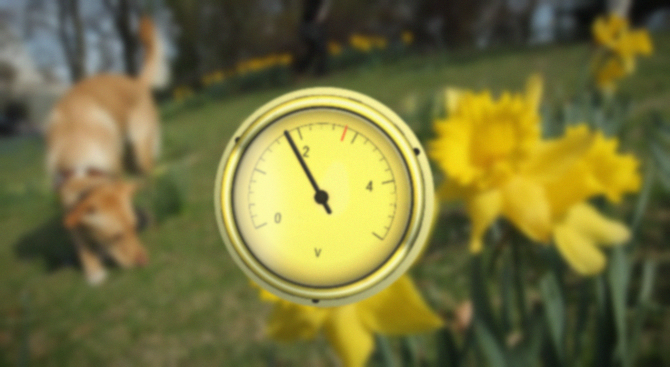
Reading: V 1.8
